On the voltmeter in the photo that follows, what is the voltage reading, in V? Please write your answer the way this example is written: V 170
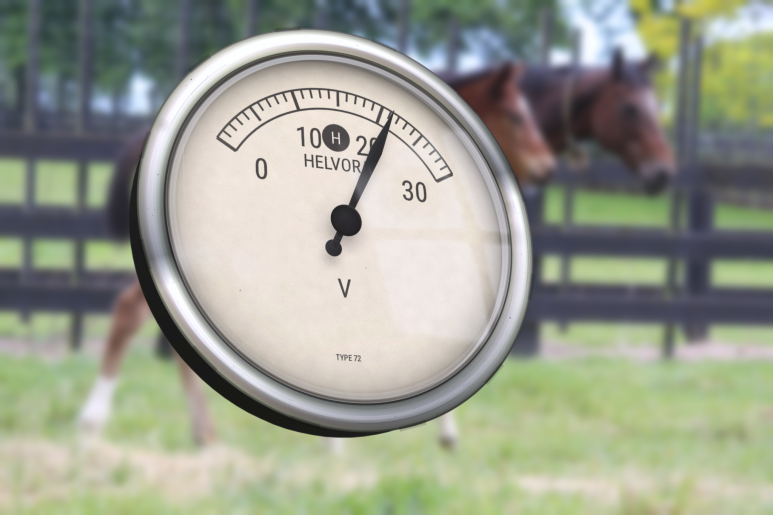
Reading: V 21
